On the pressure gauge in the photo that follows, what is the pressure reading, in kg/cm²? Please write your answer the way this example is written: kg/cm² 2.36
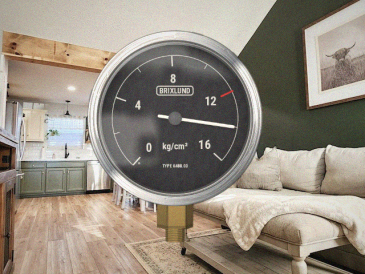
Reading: kg/cm² 14
